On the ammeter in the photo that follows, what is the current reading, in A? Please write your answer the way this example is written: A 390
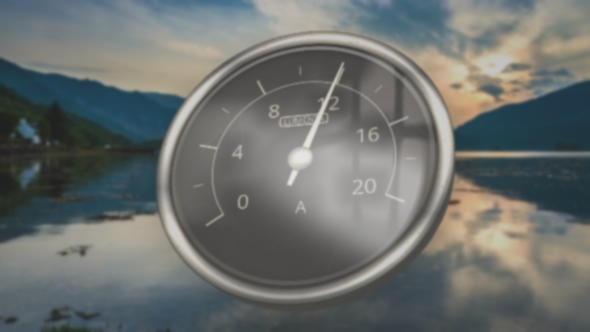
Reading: A 12
